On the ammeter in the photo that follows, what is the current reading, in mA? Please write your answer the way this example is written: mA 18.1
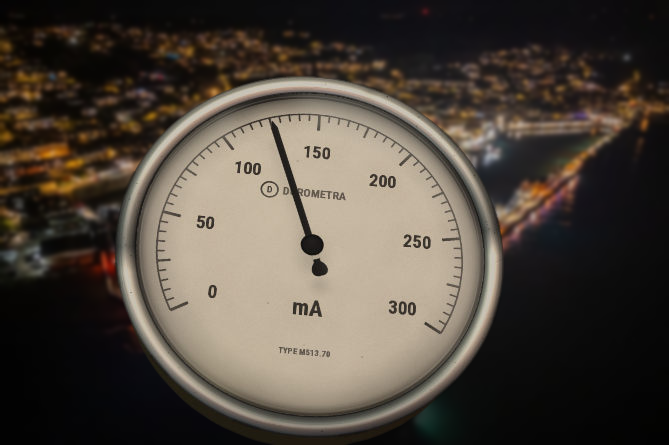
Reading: mA 125
